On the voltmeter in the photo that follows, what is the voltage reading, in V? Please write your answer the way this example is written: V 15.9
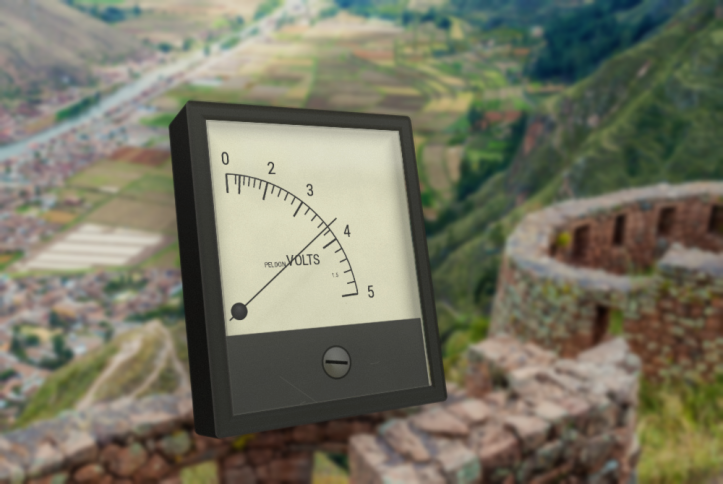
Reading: V 3.7
